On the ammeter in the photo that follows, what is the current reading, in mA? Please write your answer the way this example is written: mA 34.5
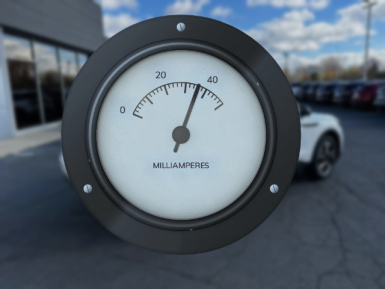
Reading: mA 36
